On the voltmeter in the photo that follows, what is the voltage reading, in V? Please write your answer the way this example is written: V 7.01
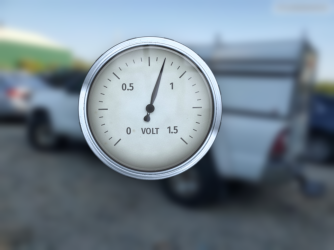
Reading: V 0.85
